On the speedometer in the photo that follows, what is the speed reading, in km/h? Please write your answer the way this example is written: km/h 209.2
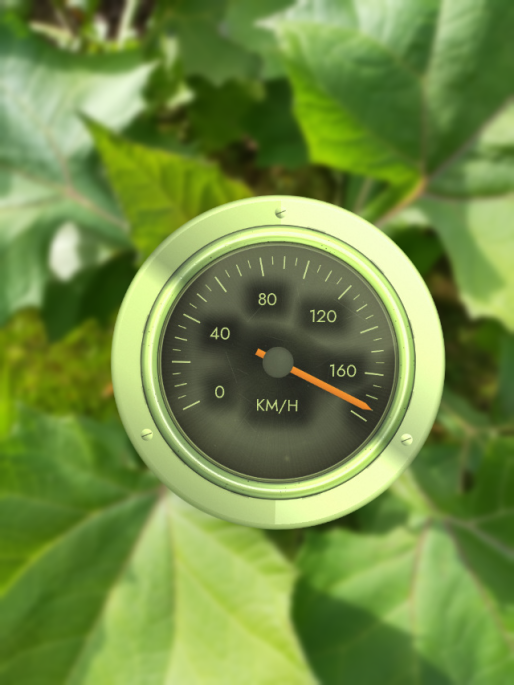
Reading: km/h 175
